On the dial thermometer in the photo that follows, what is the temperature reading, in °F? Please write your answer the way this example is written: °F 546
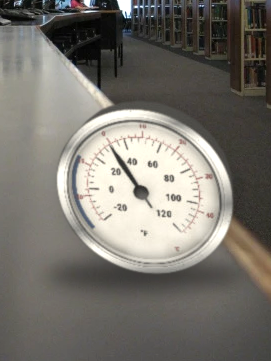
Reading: °F 32
